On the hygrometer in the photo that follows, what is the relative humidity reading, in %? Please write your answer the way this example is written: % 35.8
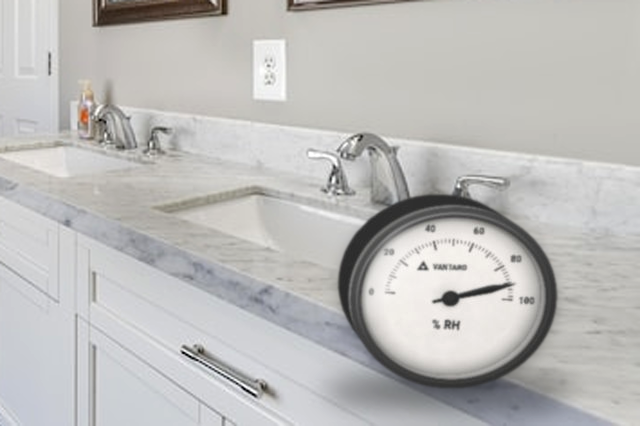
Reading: % 90
